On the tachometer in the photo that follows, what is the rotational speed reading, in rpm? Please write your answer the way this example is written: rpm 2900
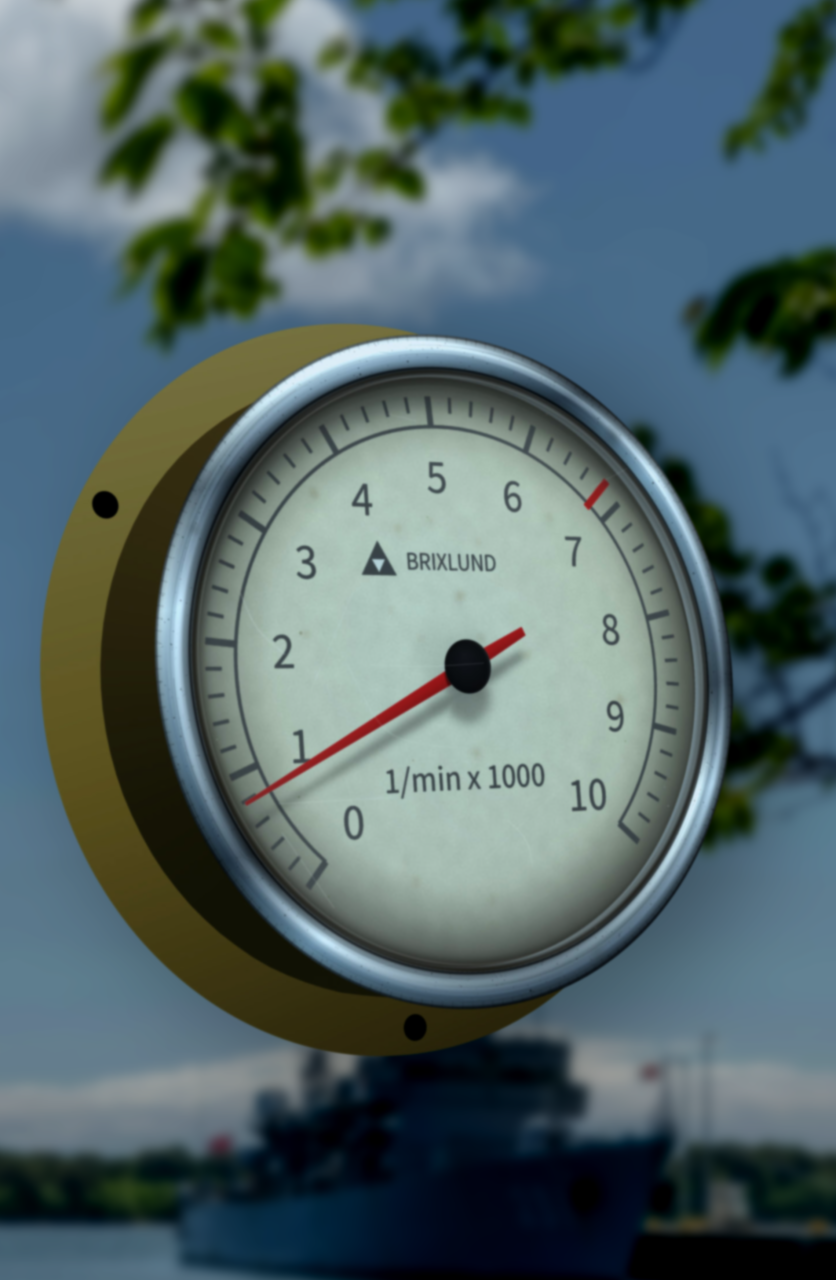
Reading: rpm 800
